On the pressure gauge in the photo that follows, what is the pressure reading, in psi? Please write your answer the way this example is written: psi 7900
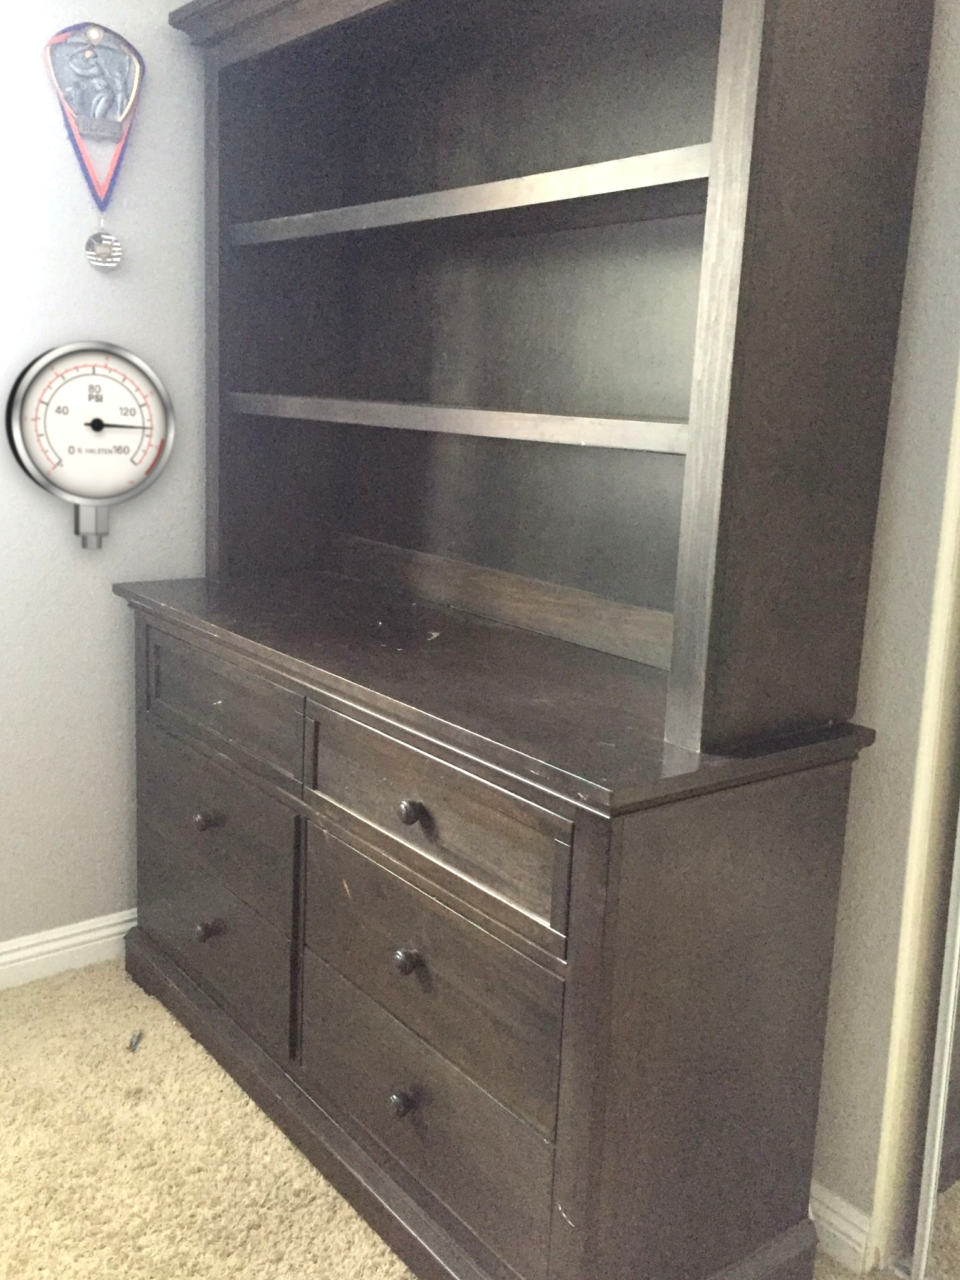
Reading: psi 135
